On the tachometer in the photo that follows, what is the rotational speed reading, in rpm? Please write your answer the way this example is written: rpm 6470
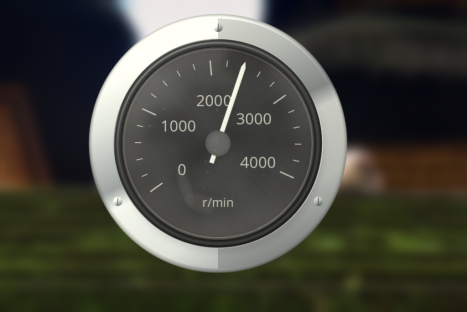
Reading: rpm 2400
